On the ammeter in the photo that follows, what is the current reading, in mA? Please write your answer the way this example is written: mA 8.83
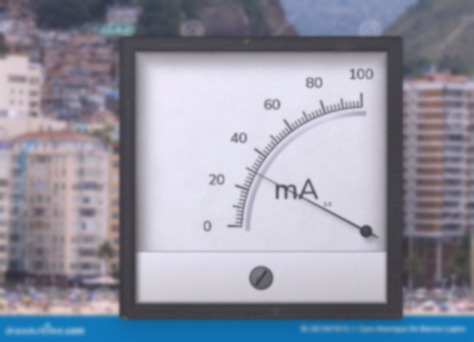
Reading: mA 30
